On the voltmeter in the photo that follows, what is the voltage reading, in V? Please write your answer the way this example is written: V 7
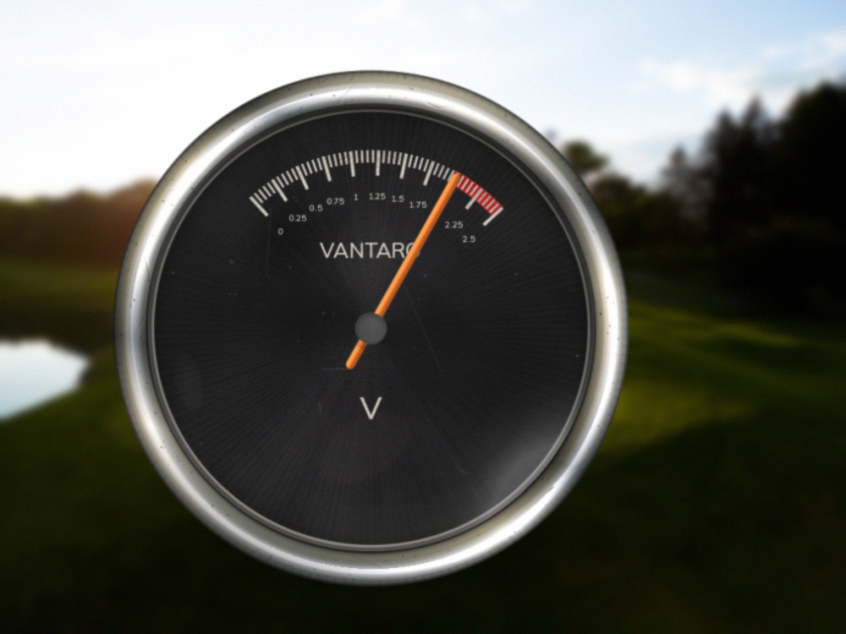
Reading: V 2
